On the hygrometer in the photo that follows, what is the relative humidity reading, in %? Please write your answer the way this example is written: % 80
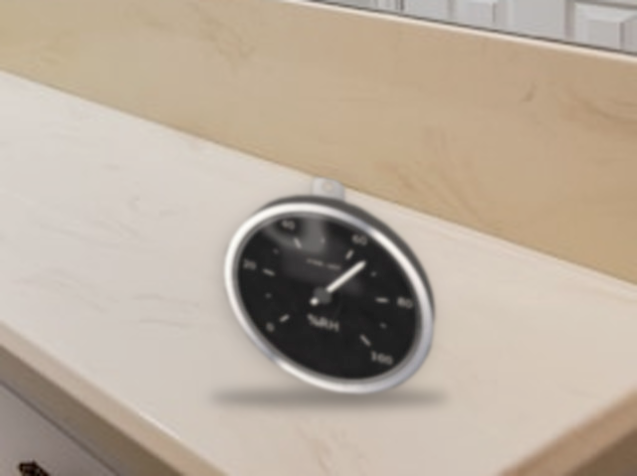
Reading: % 65
